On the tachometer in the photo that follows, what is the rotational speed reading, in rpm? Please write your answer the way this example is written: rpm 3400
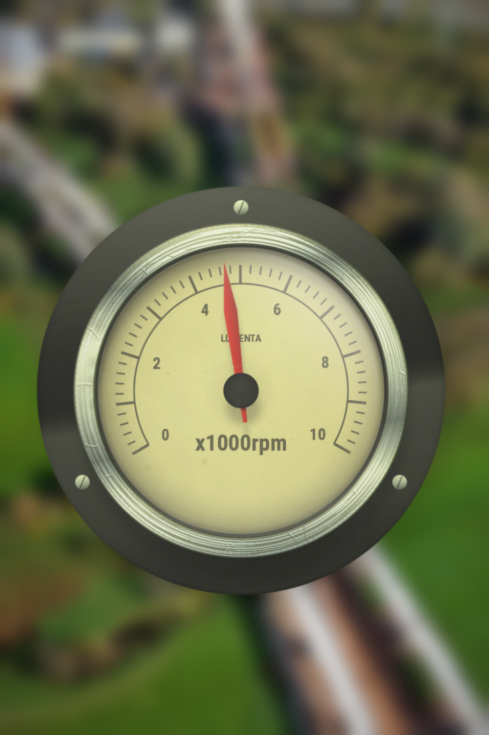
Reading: rpm 4700
